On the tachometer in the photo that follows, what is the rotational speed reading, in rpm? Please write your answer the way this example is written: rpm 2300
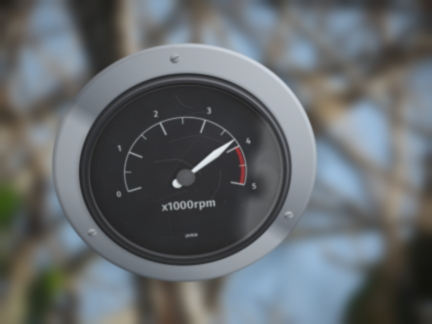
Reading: rpm 3750
